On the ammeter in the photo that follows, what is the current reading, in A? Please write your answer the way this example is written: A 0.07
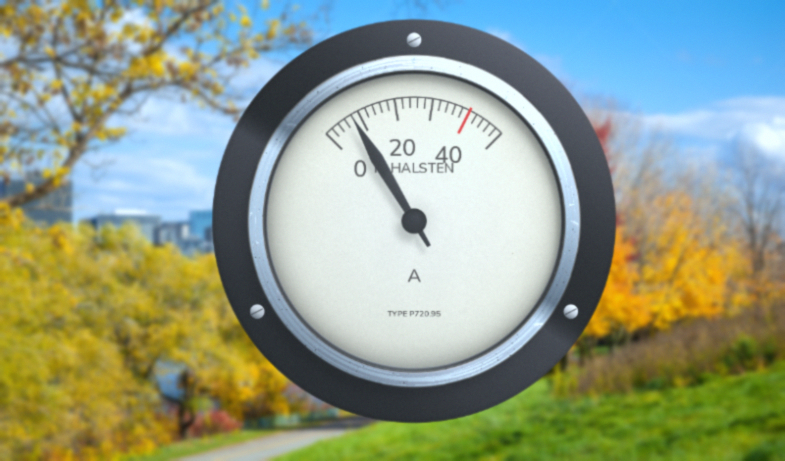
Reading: A 8
